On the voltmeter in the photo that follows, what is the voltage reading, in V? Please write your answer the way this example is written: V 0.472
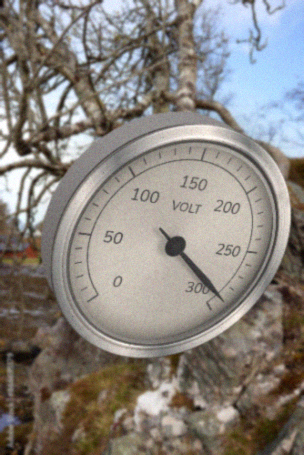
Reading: V 290
